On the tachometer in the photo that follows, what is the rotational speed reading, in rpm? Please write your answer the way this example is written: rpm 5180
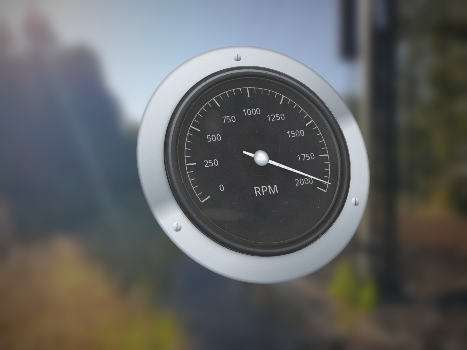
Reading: rpm 1950
